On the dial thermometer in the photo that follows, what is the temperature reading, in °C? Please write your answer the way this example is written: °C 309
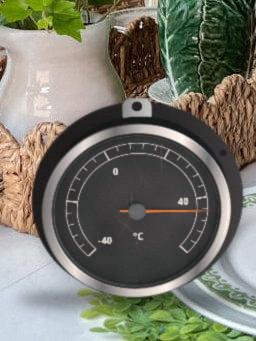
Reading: °C 44
